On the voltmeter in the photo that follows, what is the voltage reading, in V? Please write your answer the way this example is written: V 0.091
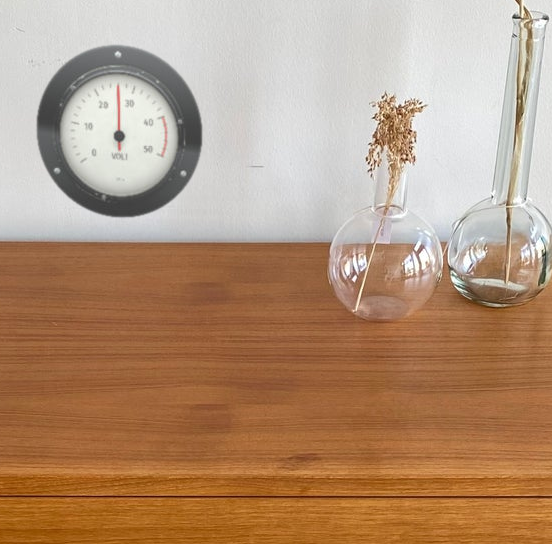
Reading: V 26
